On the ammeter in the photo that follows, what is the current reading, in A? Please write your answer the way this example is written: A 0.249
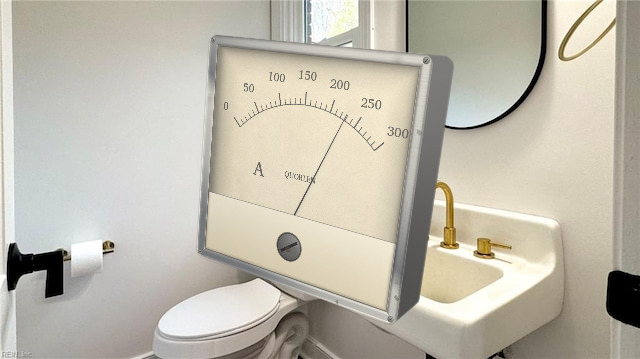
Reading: A 230
